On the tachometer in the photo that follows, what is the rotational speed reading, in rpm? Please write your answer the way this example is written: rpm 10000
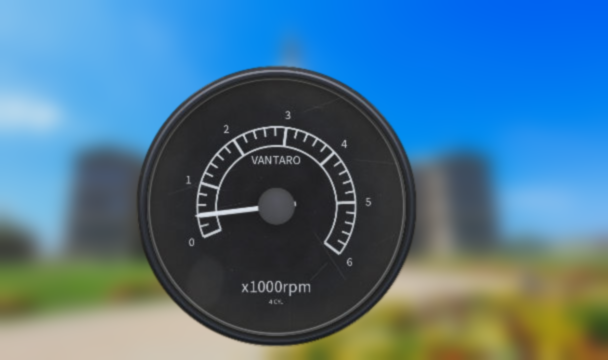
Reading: rpm 400
